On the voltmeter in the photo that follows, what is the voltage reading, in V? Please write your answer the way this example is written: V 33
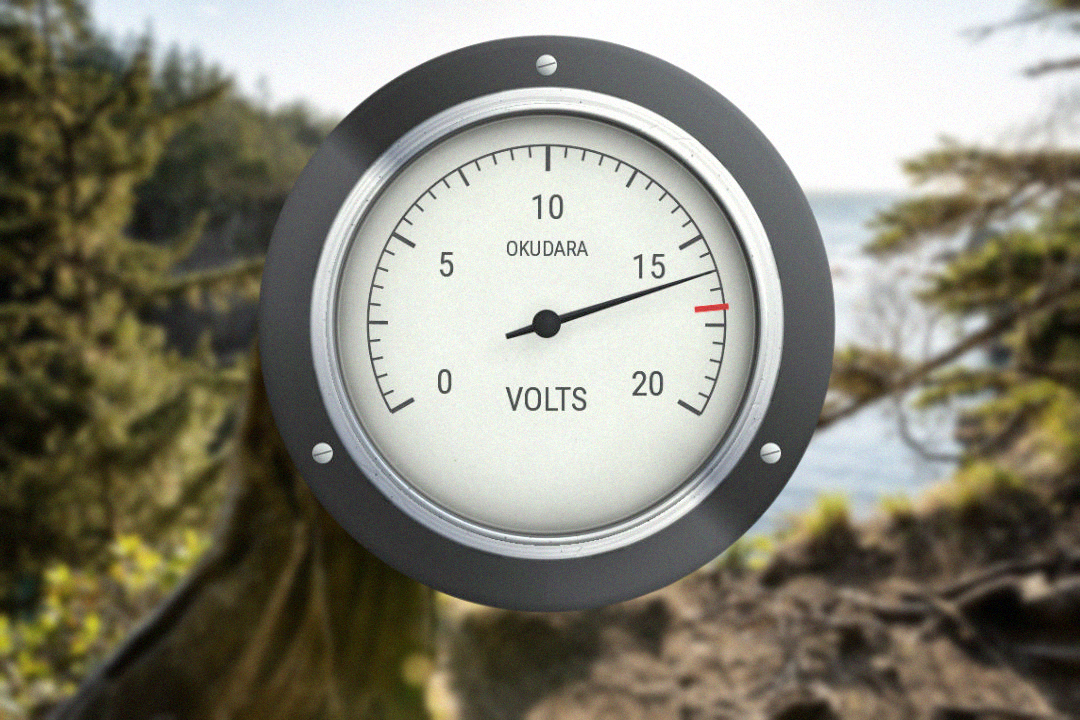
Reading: V 16
